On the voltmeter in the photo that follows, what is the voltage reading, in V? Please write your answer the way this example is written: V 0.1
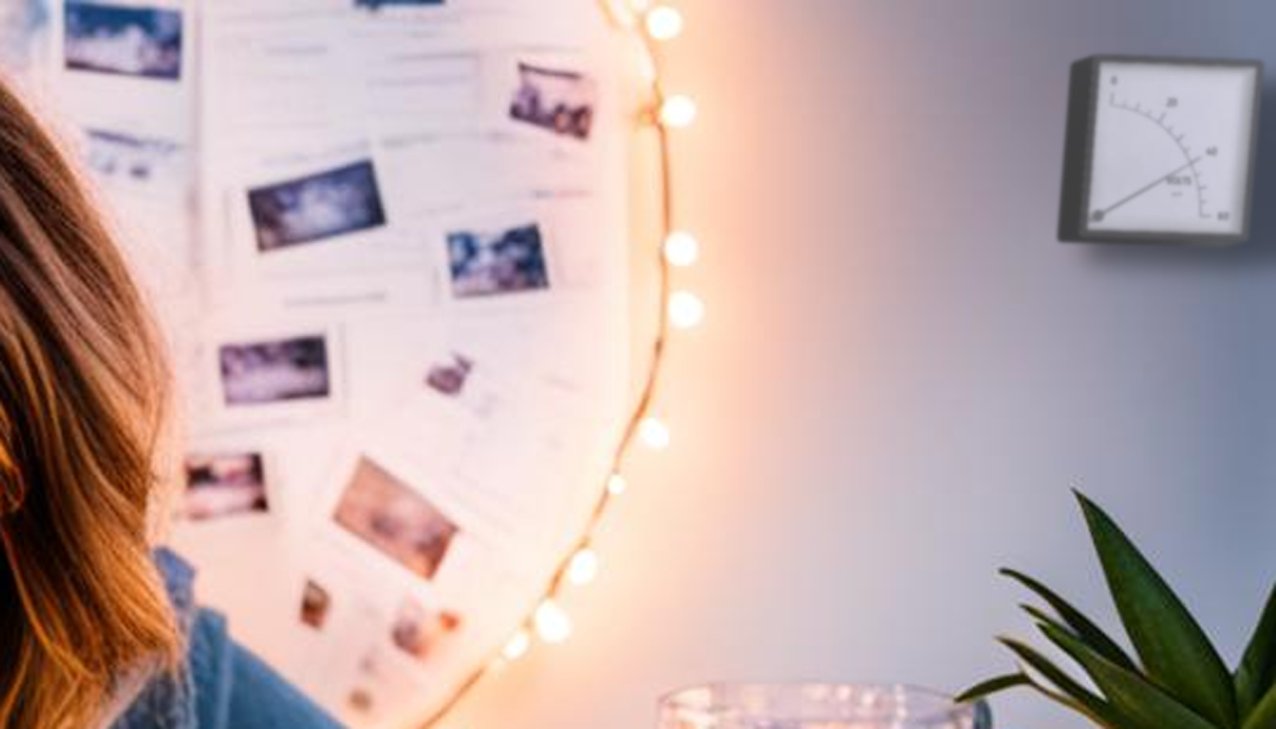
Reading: V 40
